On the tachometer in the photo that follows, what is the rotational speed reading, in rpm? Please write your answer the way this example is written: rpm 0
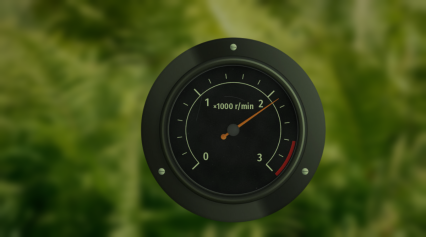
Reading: rpm 2100
